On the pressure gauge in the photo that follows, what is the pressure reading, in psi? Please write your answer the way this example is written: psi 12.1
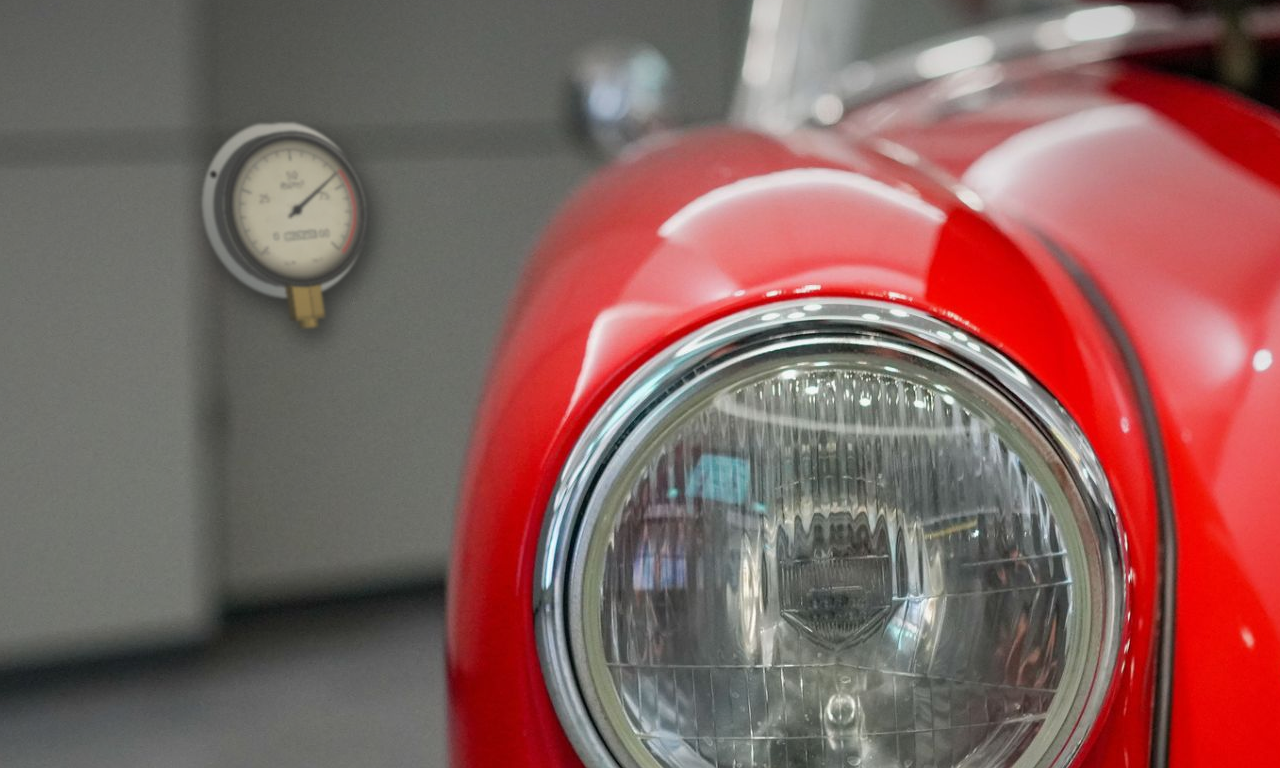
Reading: psi 70
